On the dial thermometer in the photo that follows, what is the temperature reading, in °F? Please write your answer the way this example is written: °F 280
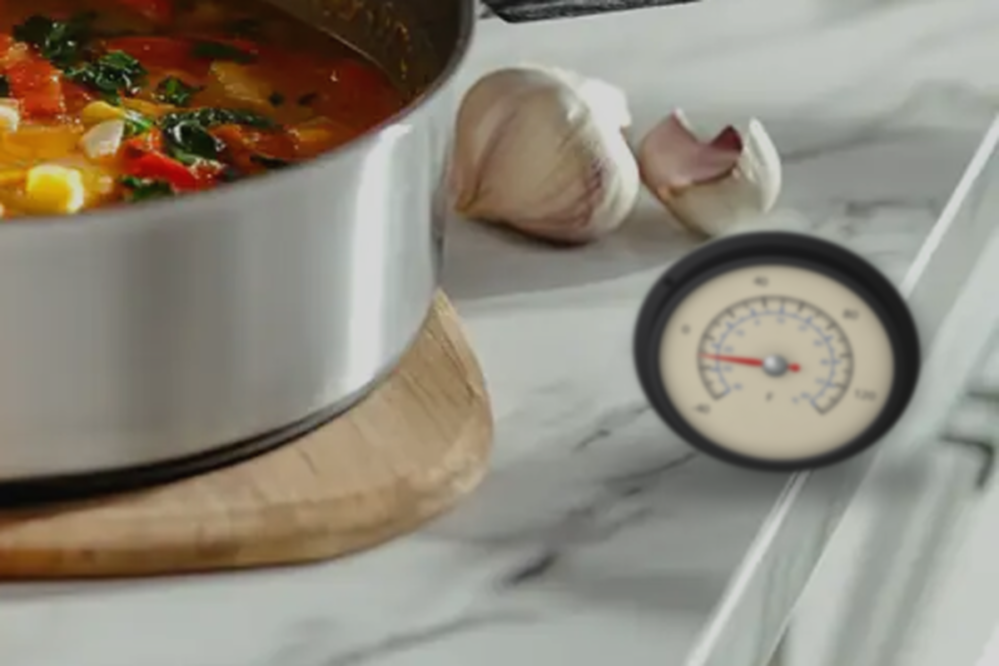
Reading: °F -10
